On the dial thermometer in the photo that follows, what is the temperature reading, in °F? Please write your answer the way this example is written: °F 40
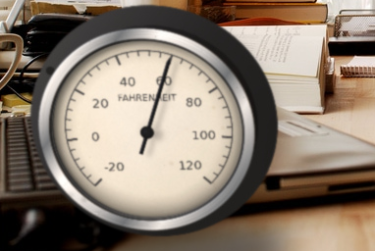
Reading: °F 60
